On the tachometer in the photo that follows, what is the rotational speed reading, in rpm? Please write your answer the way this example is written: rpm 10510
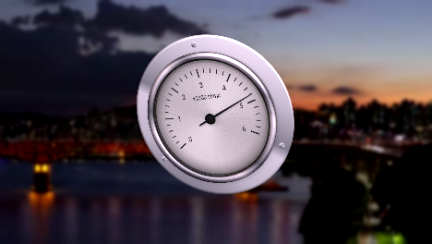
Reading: rpm 4800
